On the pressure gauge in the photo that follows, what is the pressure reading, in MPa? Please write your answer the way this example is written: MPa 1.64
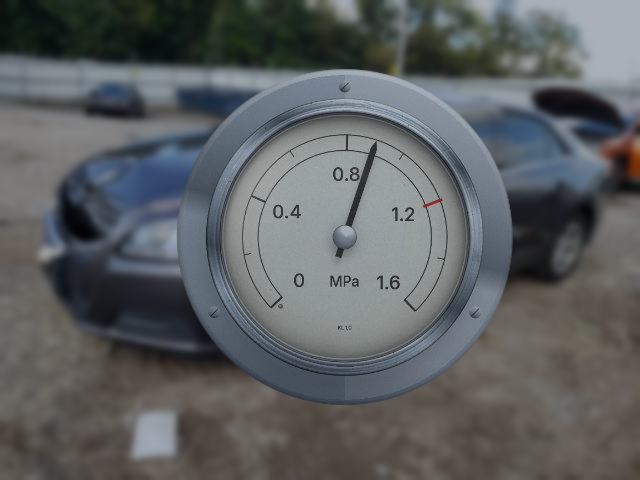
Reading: MPa 0.9
